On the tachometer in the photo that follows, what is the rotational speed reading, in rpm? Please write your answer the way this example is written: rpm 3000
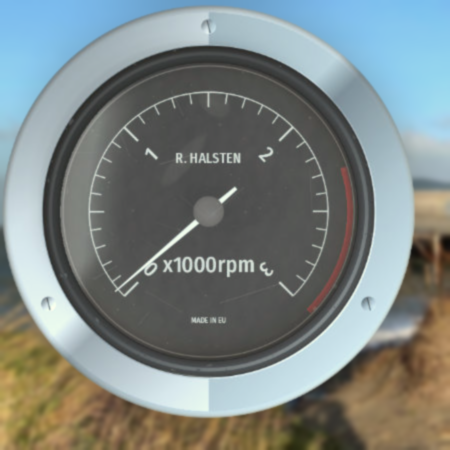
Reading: rpm 50
